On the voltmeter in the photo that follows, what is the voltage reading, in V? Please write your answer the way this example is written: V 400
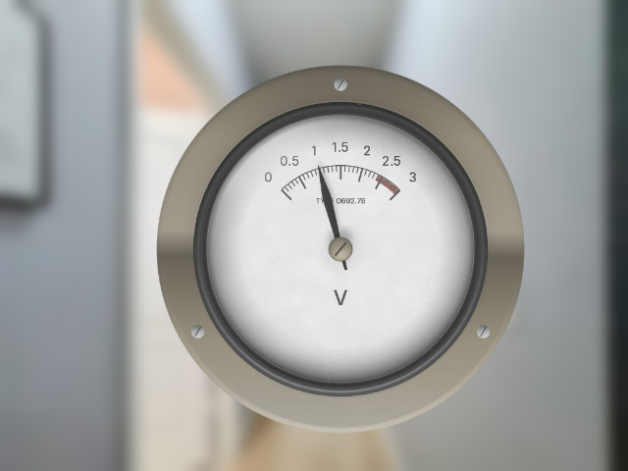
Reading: V 1
